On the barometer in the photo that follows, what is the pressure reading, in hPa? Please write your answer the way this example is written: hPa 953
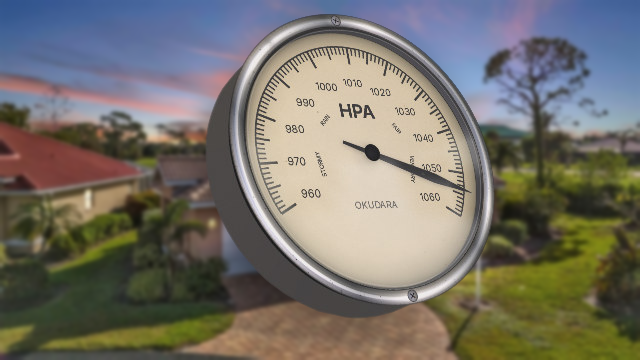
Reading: hPa 1055
